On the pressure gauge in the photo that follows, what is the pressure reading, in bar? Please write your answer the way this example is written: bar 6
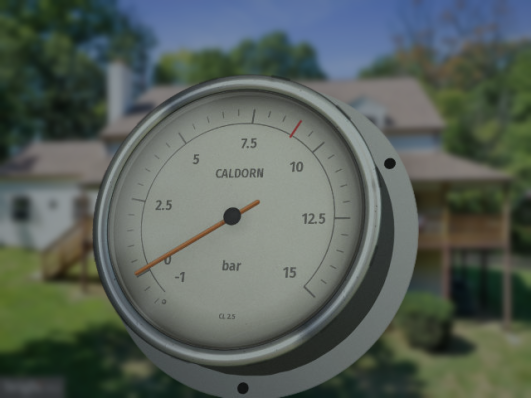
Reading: bar 0
